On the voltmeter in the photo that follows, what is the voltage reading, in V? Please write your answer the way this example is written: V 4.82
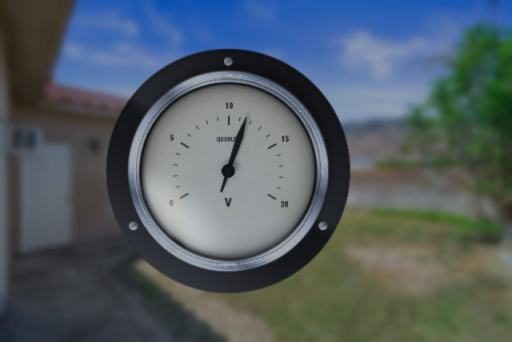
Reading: V 11.5
